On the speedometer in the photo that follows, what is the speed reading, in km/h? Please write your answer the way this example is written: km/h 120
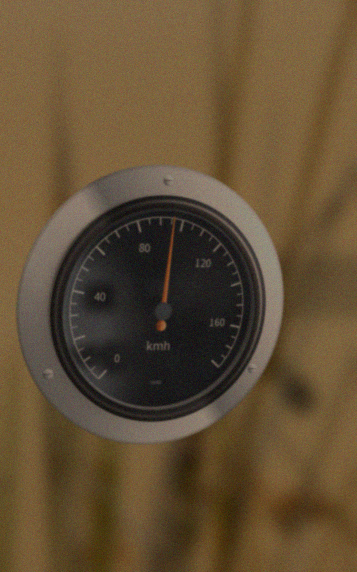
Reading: km/h 95
